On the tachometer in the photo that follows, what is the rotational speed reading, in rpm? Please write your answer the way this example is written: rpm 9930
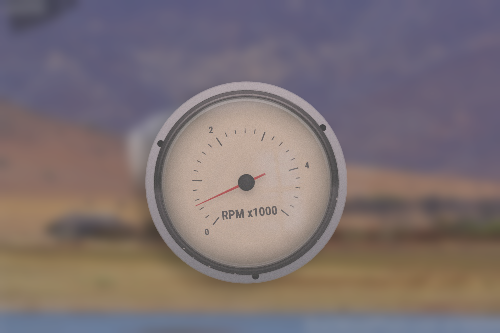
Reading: rpm 500
